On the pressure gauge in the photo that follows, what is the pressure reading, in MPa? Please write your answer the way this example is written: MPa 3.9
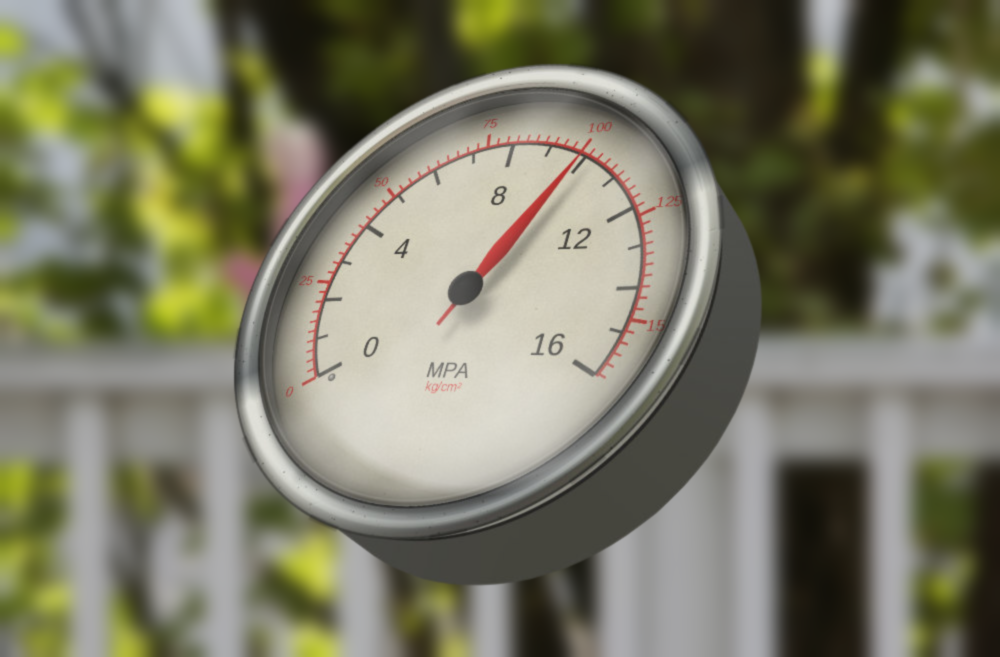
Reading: MPa 10
